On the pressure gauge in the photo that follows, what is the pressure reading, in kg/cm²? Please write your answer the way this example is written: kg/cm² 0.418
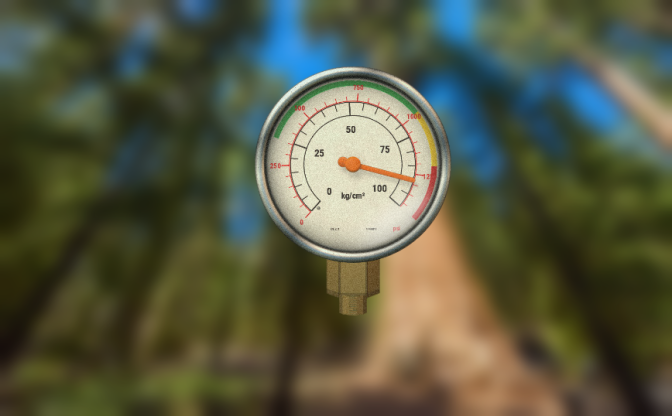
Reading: kg/cm² 90
